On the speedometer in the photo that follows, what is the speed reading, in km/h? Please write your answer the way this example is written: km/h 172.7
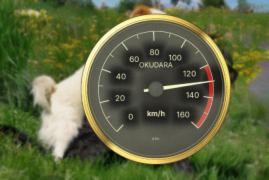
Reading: km/h 130
